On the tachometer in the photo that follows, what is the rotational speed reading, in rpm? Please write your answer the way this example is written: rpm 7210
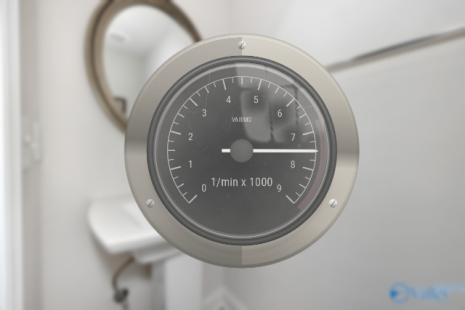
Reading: rpm 7500
